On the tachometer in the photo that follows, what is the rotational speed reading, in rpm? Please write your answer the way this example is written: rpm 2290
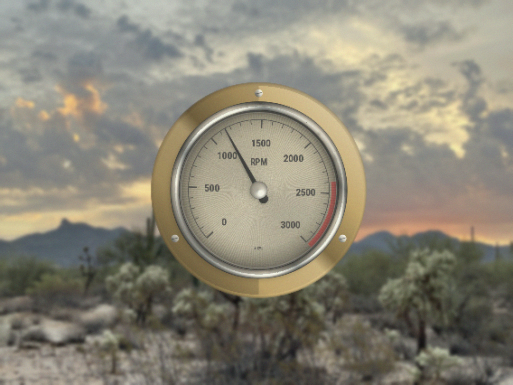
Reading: rpm 1150
